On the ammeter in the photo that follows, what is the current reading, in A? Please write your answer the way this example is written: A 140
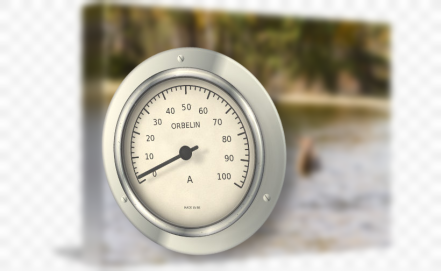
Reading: A 2
